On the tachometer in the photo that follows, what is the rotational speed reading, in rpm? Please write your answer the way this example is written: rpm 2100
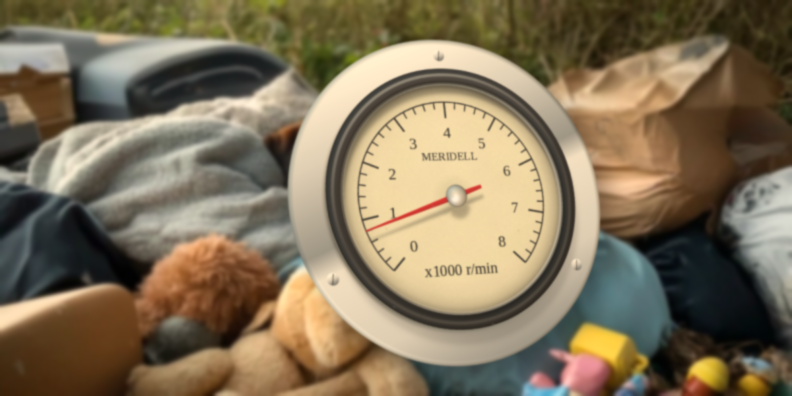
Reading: rpm 800
